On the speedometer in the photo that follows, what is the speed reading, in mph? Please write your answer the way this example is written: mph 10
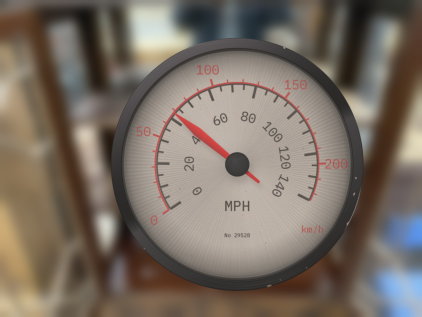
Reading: mph 42.5
